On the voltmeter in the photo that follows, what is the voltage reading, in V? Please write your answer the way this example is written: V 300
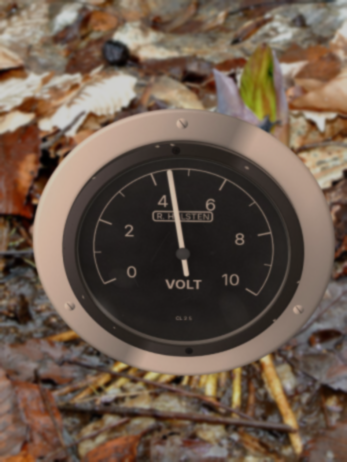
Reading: V 4.5
